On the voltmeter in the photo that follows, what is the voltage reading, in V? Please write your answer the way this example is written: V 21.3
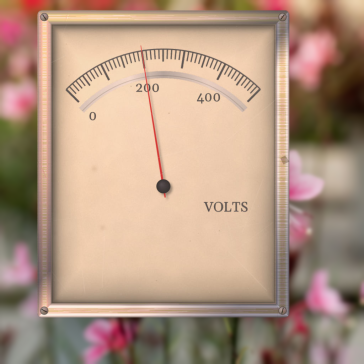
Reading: V 200
